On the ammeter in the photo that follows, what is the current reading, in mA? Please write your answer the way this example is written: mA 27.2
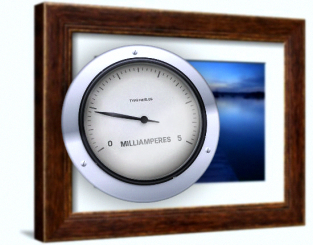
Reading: mA 0.9
